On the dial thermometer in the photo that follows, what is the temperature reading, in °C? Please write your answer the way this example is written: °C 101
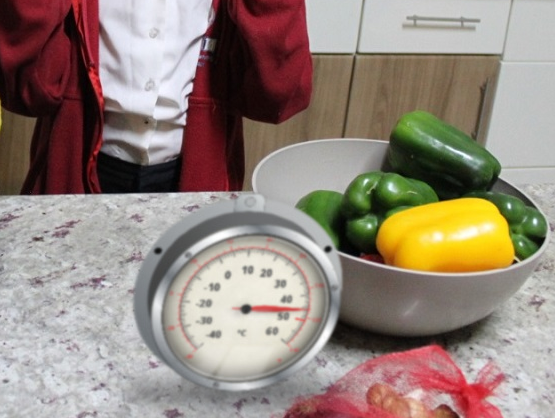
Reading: °C 45
